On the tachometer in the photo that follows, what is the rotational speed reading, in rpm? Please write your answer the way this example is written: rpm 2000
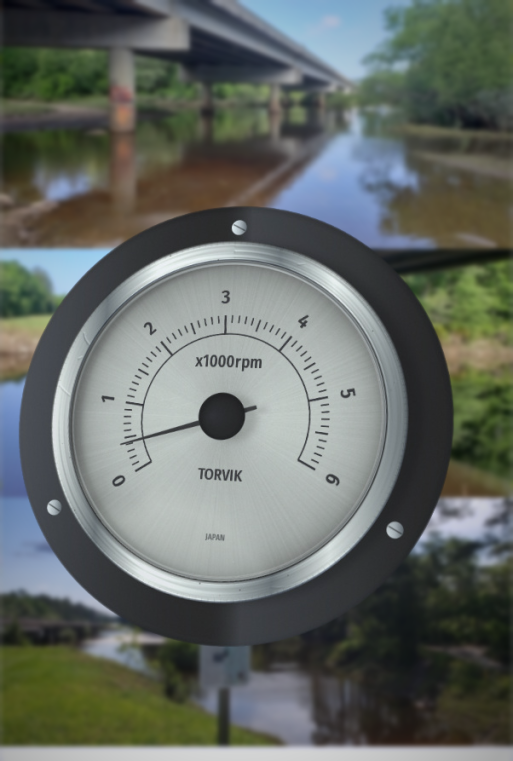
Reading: rpm 400
